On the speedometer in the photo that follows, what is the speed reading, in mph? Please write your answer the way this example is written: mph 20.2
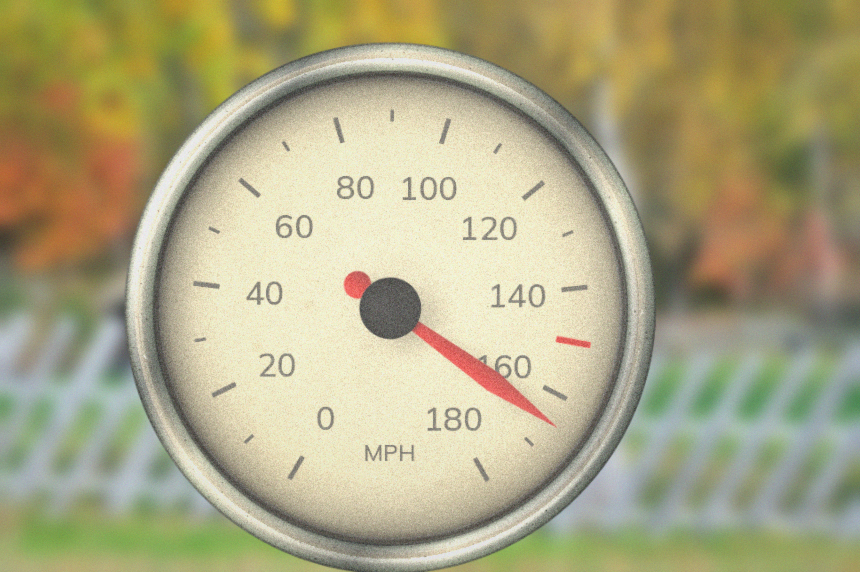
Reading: mph 165
